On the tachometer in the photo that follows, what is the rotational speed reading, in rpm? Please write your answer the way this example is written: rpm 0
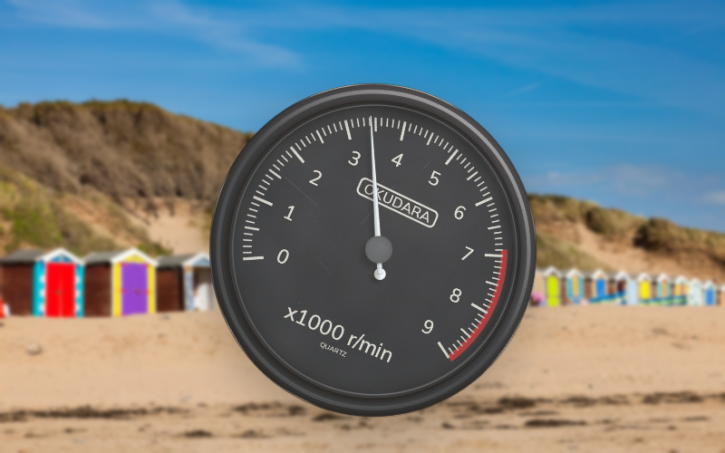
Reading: rpm 3400
